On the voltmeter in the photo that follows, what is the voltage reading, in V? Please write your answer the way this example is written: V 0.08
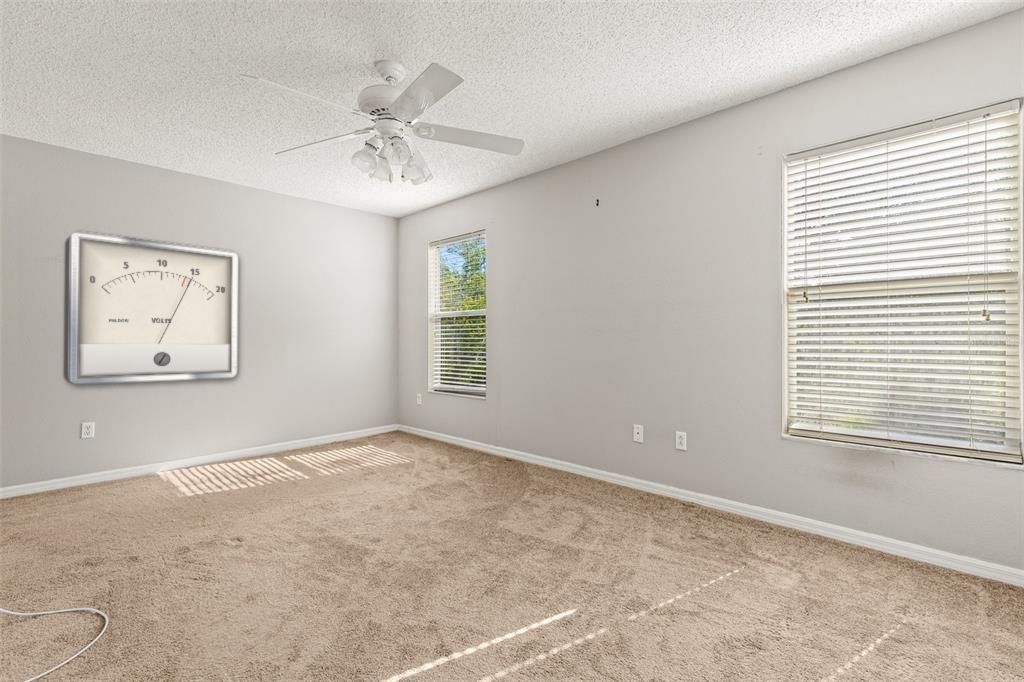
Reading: V 15
